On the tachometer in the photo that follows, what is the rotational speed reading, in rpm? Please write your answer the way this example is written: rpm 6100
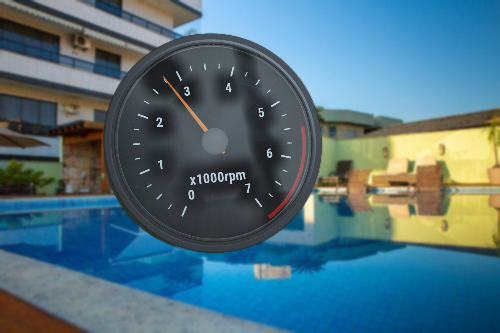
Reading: rpm 2750
